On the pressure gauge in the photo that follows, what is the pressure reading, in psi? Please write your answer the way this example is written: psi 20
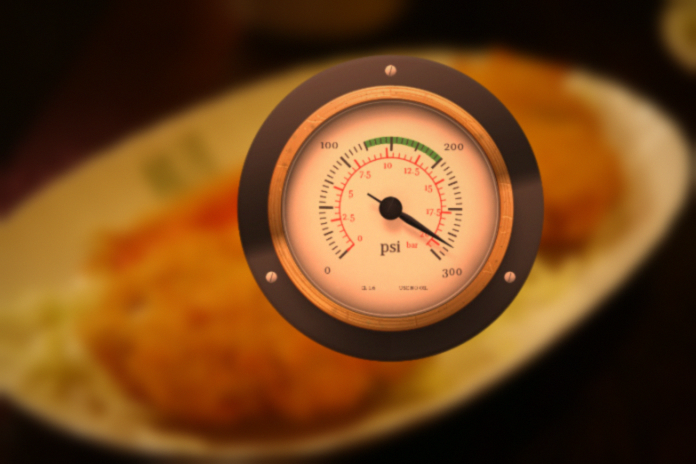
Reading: psi 285
